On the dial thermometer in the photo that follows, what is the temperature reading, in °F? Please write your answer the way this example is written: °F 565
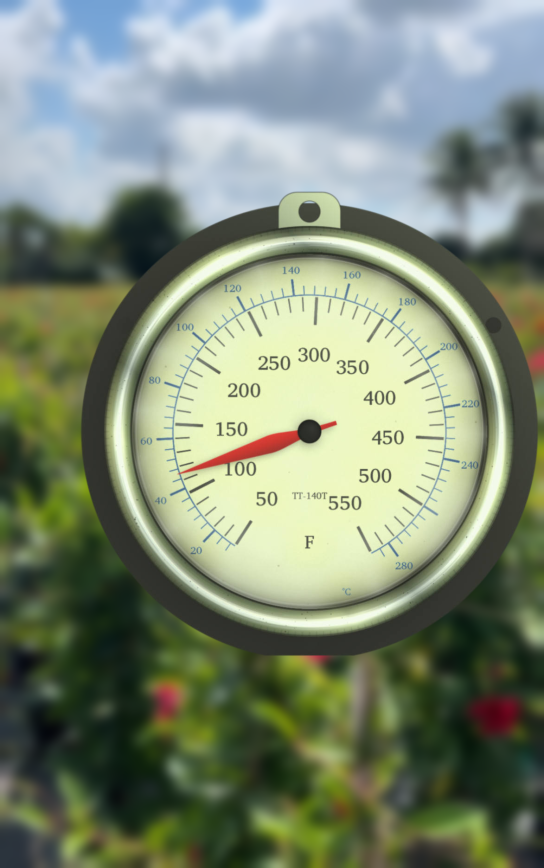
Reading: °F 115
